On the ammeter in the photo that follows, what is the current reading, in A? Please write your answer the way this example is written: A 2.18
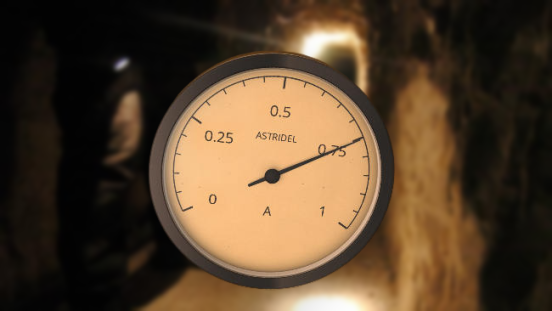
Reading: A 0.75
